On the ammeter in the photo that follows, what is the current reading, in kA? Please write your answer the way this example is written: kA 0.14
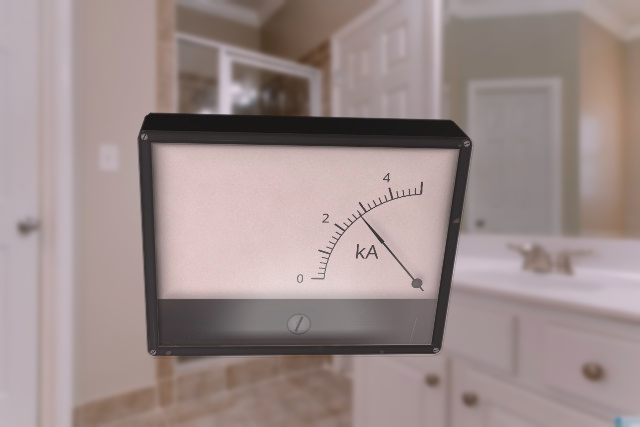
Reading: kA 2.8
